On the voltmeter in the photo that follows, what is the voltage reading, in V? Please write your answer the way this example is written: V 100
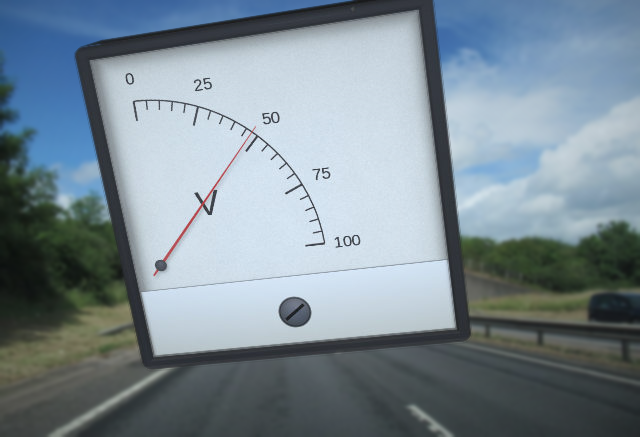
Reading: V 47.5
